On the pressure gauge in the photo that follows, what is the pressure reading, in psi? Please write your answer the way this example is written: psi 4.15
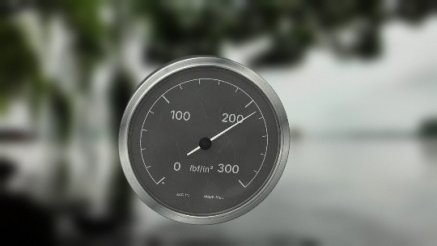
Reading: psi 210
